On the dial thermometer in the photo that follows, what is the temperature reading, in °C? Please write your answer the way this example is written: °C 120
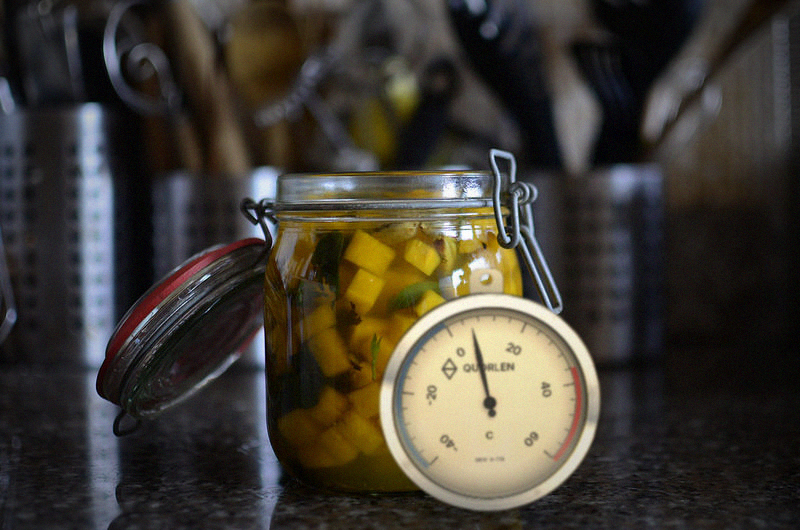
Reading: °C 6
